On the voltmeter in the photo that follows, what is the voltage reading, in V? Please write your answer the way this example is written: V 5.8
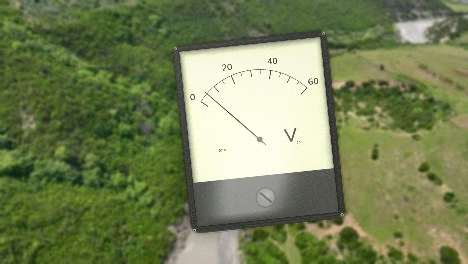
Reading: V 5
